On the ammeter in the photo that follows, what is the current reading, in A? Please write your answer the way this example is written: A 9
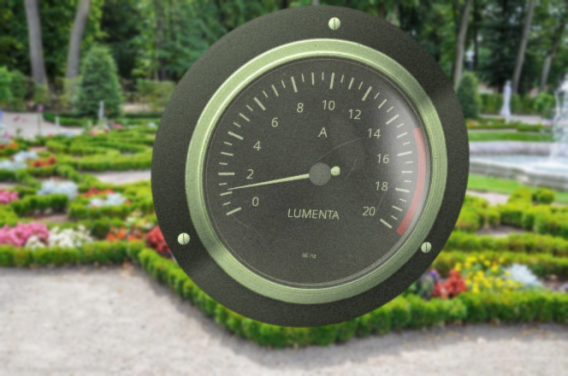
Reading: A 1.25
